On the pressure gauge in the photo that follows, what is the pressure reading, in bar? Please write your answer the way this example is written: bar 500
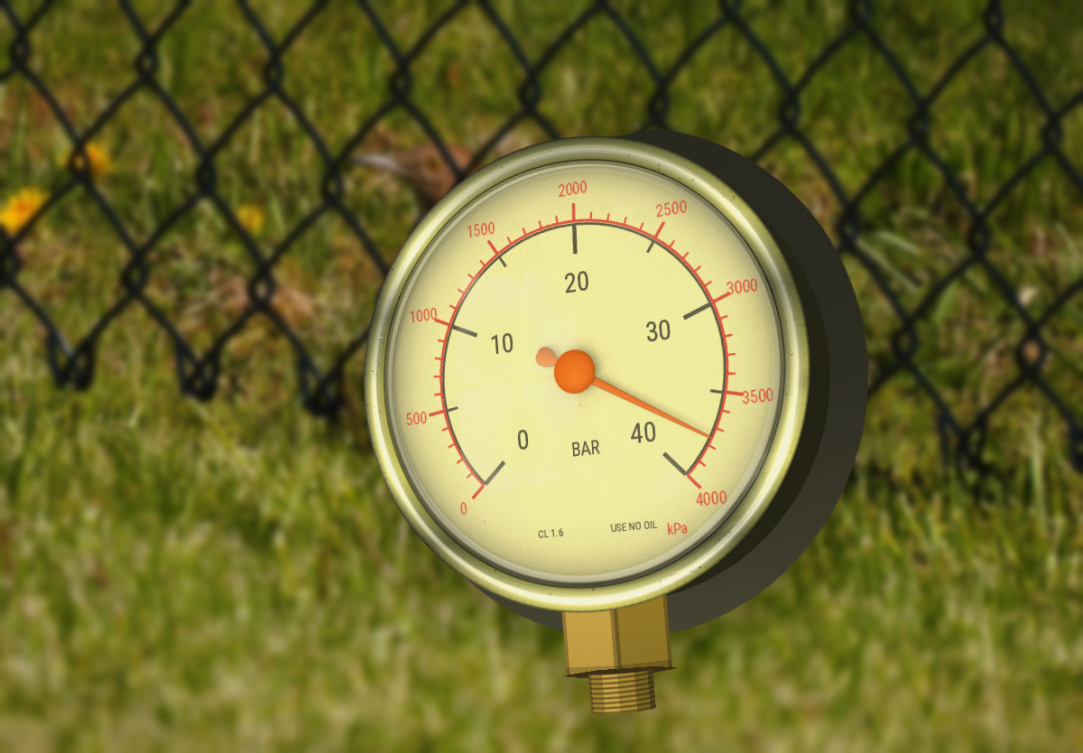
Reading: bar 37.5
